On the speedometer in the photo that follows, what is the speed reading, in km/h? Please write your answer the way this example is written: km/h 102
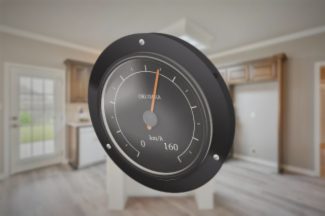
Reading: km/h 90
